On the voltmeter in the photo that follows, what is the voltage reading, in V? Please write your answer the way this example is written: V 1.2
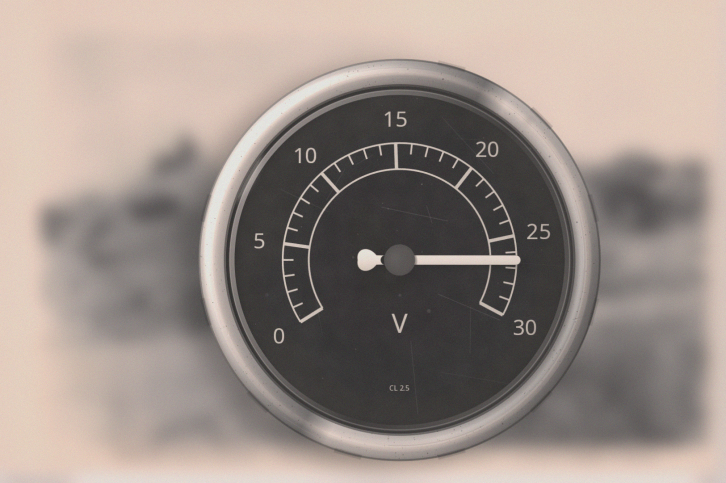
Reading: V 26.5
